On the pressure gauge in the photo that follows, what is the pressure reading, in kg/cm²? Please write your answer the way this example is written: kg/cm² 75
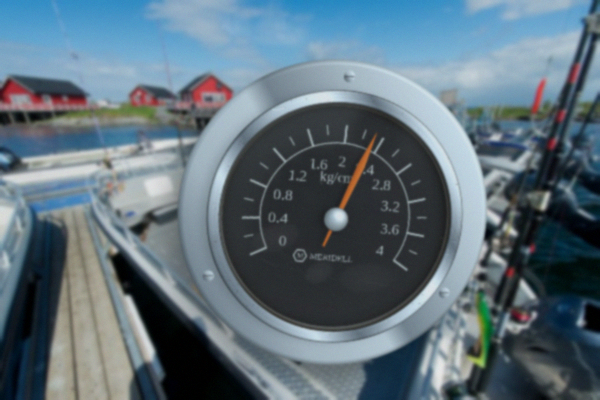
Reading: kg/cm² 2.3
